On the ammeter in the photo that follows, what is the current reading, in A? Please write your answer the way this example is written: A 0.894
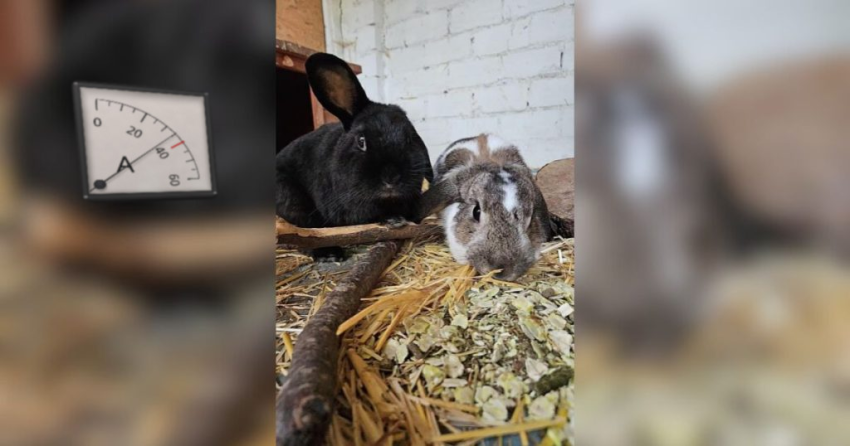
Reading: A 35
